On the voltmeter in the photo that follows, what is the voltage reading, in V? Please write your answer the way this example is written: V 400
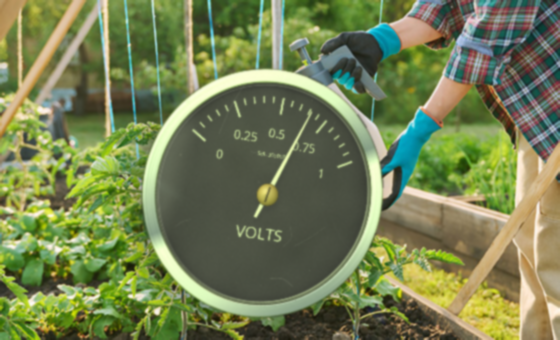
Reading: V 0.65
